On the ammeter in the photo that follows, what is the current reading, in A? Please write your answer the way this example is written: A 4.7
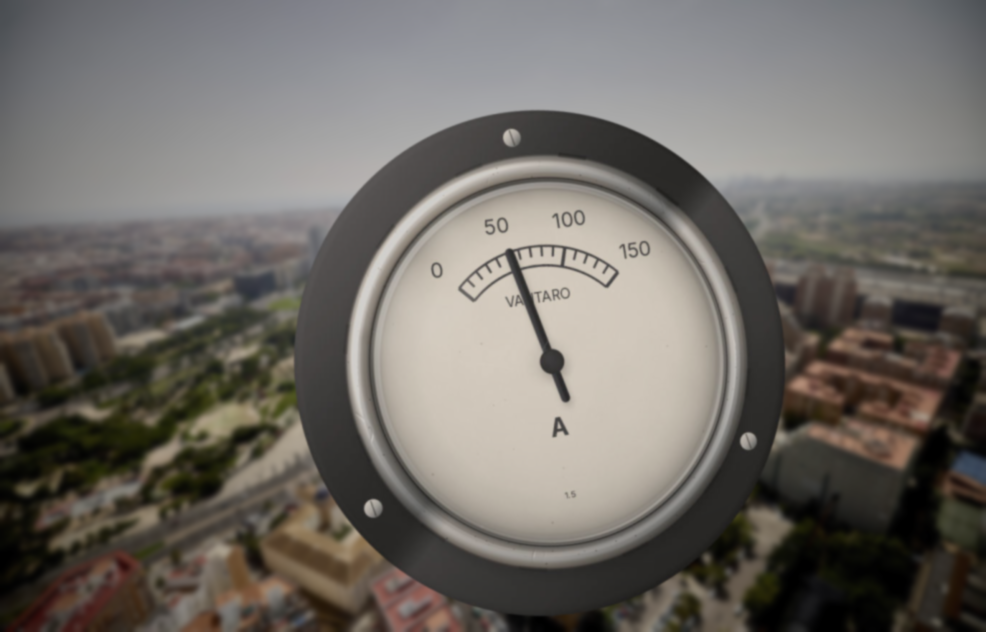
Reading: A 50
